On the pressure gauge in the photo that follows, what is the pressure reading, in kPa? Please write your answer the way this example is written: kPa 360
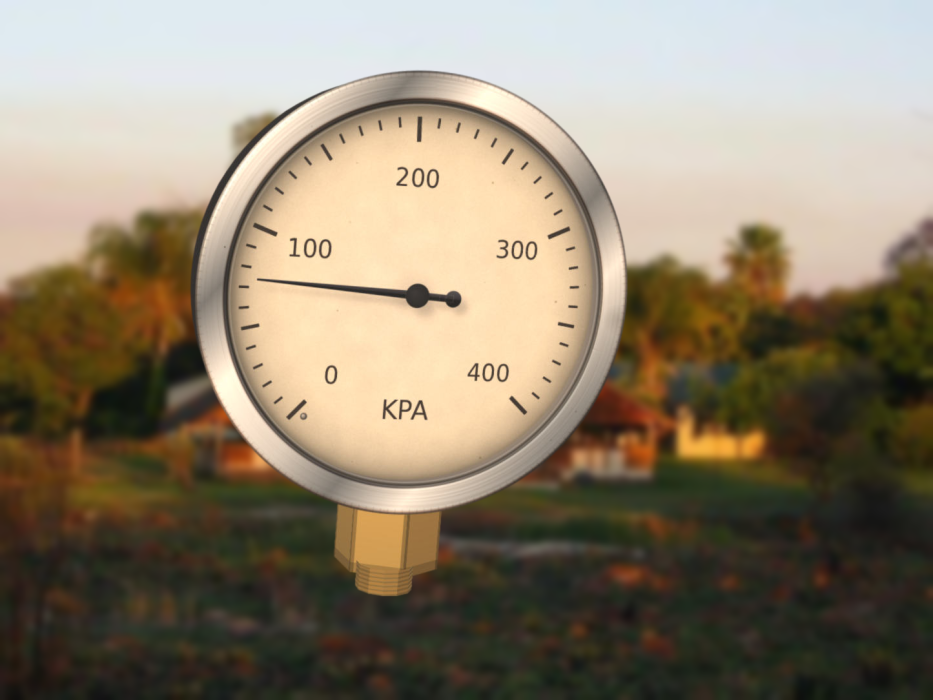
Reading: kPa 75
